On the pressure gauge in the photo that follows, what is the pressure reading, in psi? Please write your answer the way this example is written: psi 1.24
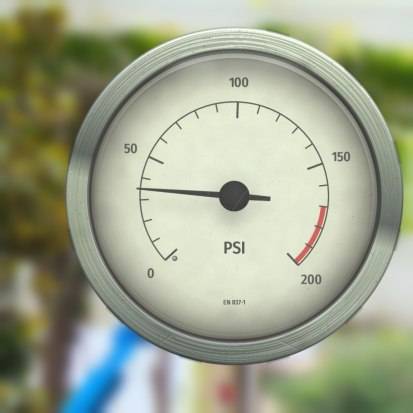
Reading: psi 35
